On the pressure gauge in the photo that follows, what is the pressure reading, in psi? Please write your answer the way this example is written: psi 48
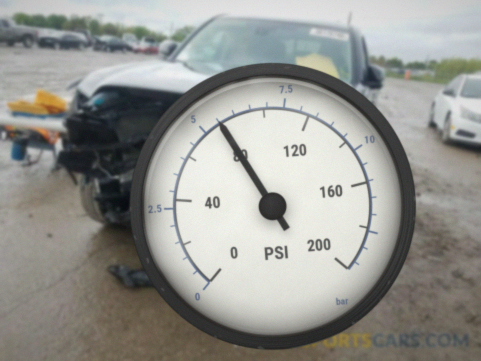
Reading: psi 80
